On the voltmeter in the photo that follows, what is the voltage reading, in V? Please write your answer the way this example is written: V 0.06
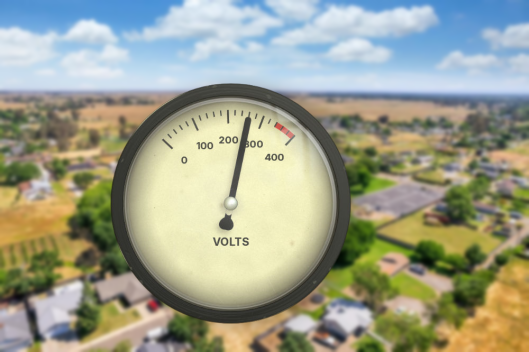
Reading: V 260
